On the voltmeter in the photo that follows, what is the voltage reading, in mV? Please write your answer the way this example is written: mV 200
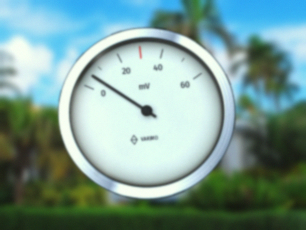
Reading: mV 5
